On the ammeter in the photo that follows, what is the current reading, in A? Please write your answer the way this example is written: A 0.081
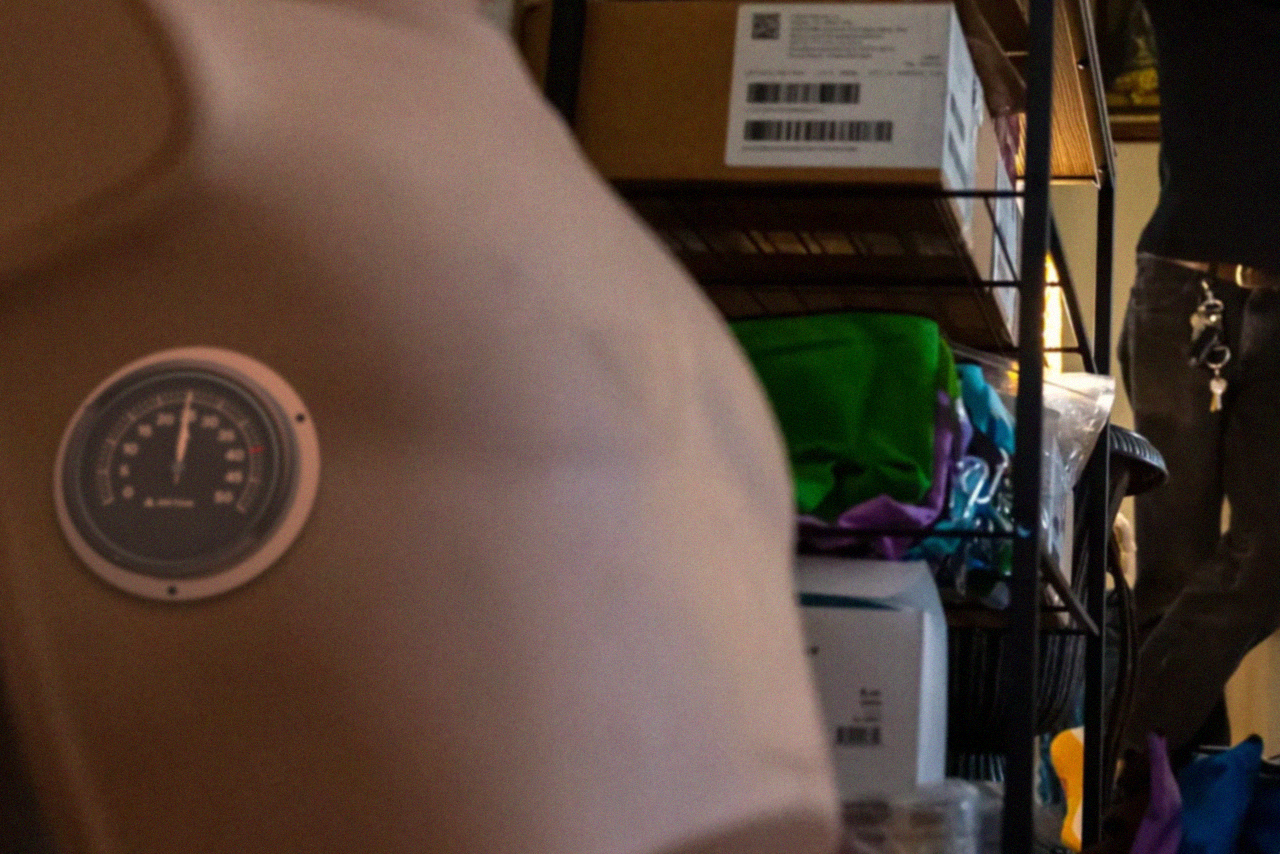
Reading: A 25
